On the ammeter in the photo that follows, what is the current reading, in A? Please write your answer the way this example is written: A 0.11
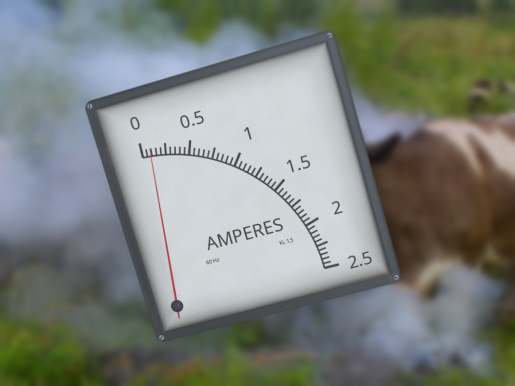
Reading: A 0.1
